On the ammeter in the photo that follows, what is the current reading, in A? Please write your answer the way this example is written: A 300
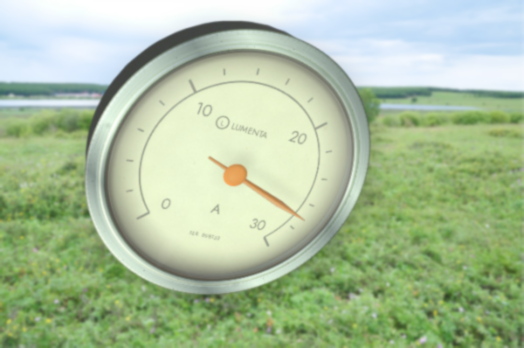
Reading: A 27
